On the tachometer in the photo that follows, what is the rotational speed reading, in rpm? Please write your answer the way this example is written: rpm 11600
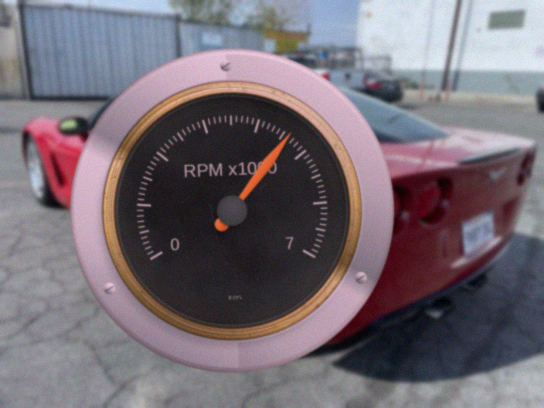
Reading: rpm 4600
